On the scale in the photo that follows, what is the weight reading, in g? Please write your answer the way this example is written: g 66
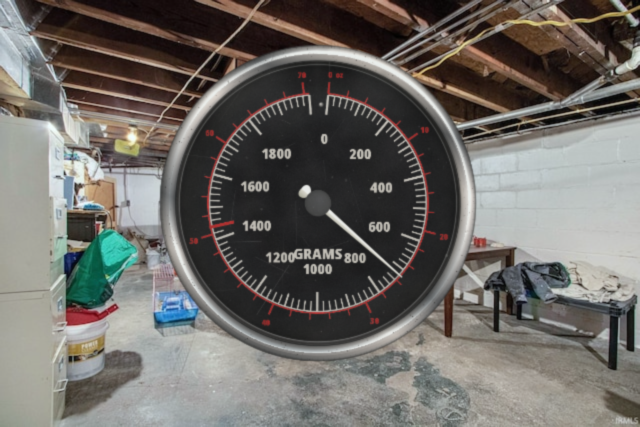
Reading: g 720
